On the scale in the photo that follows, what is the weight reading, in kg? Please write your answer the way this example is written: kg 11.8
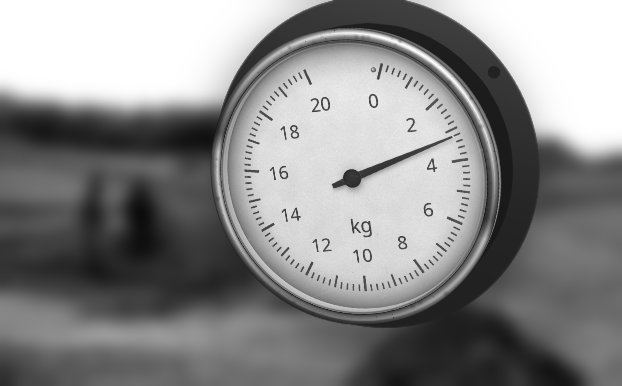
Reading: kg 3.2
